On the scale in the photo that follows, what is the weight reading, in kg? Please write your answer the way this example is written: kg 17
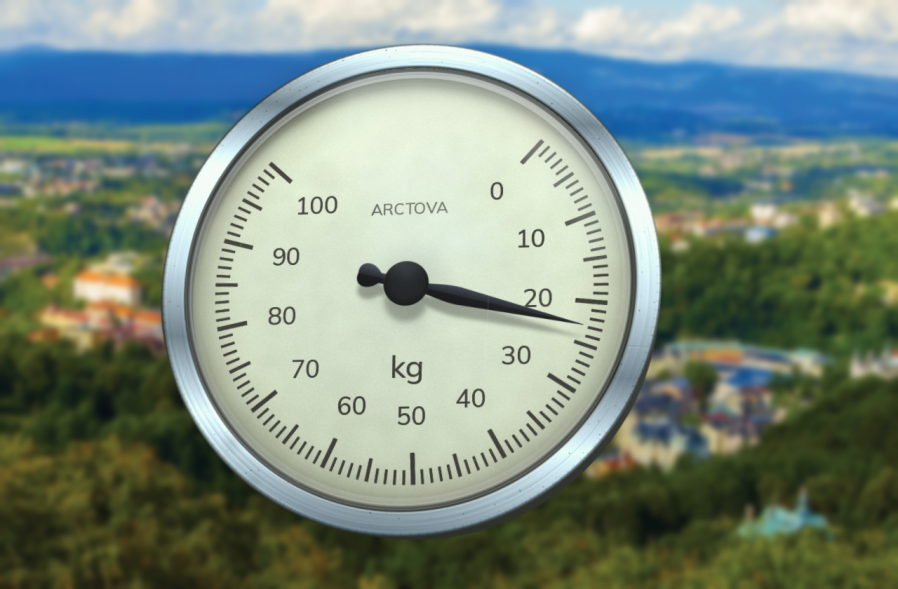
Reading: kg 23
